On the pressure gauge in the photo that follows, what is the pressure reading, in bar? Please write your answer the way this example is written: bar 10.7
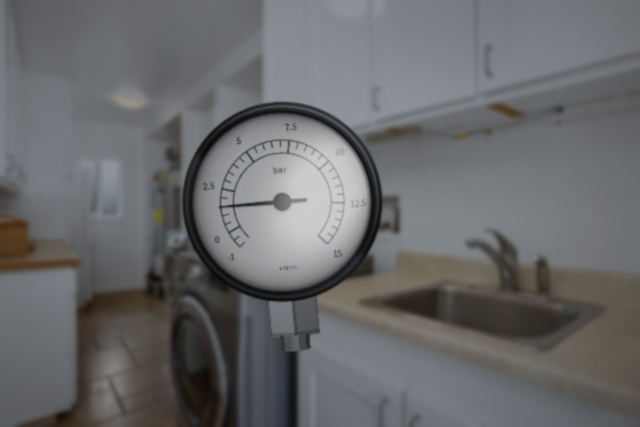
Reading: bar 1.5
